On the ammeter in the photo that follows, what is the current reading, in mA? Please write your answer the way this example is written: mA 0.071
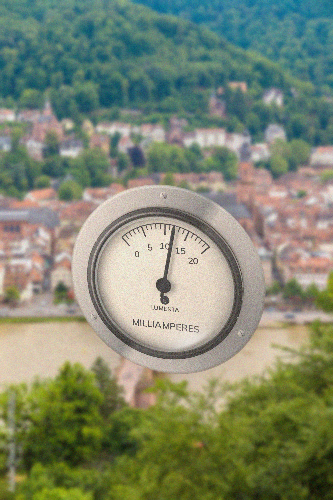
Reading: mA 12
